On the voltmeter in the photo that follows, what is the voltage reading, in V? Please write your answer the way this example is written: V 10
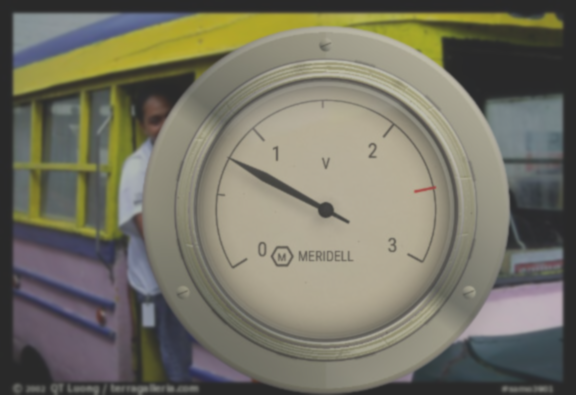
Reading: V 0.75
